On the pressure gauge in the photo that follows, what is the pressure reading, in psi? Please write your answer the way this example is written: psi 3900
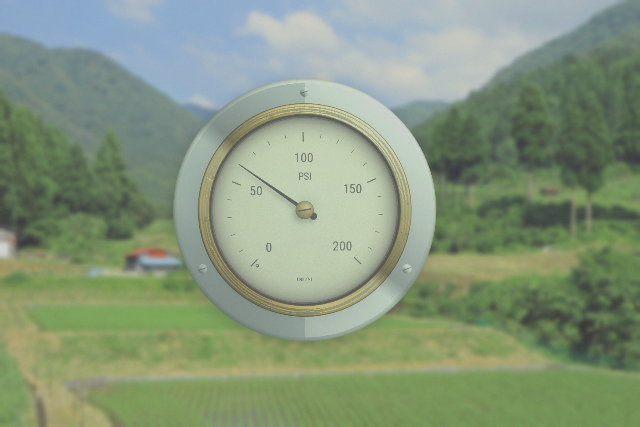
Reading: psi 60
